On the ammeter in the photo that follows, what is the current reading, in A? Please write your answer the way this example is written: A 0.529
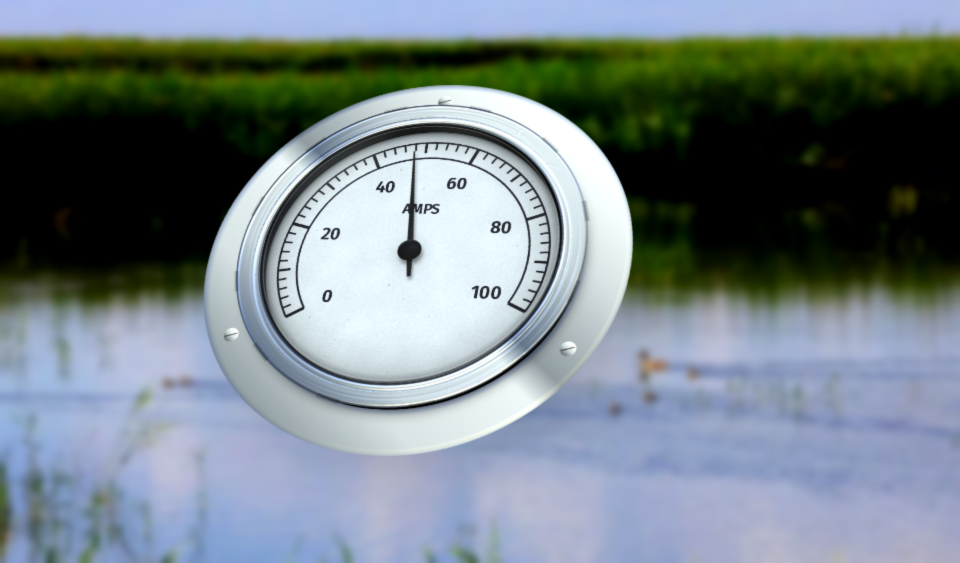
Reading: A 48
